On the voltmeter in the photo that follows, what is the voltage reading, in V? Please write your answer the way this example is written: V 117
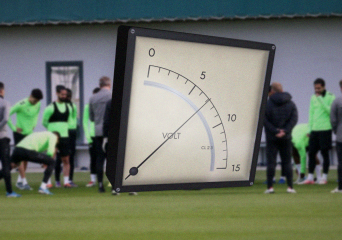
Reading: V 7
